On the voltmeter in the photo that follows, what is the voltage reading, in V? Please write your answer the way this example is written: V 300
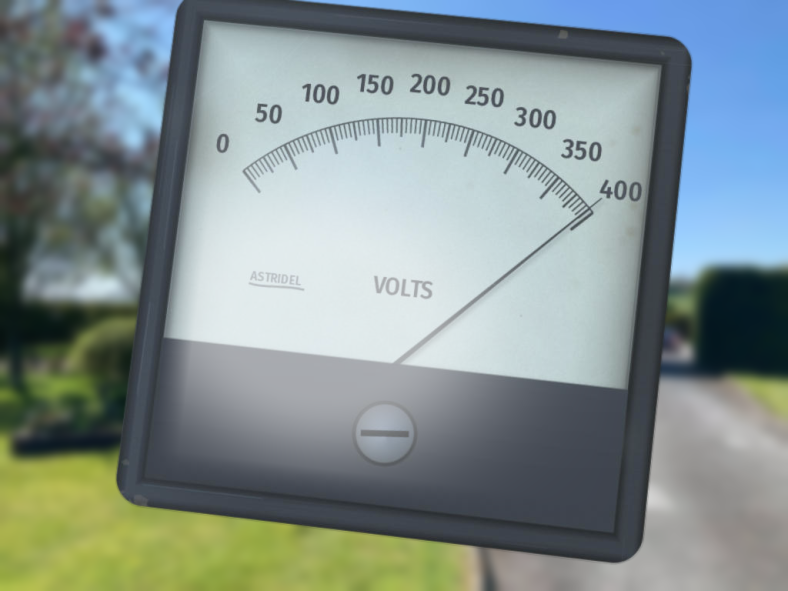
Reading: V 395
